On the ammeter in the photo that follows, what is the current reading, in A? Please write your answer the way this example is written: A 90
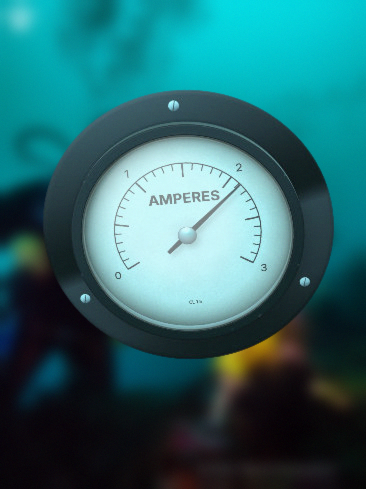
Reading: A 2.1
